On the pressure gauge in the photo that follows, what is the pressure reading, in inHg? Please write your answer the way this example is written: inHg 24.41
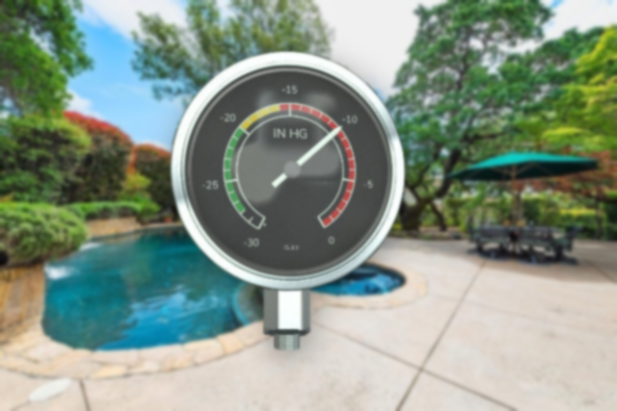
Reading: inHg -10
